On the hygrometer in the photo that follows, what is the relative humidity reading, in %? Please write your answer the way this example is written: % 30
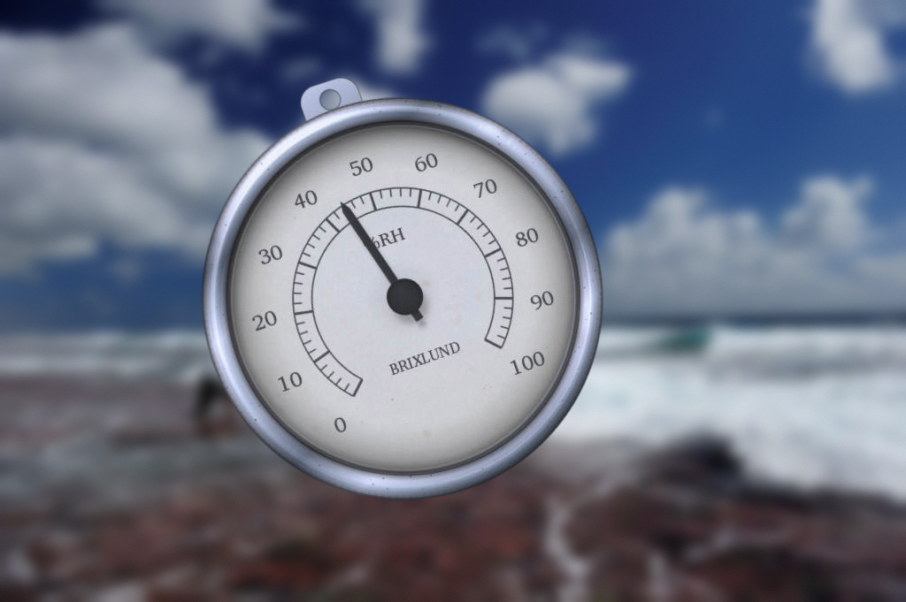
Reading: % 44
